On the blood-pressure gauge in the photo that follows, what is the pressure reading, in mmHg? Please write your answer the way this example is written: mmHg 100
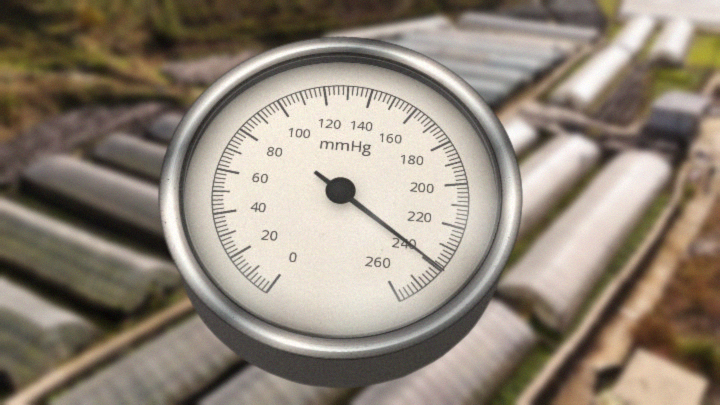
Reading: mmHg 240
